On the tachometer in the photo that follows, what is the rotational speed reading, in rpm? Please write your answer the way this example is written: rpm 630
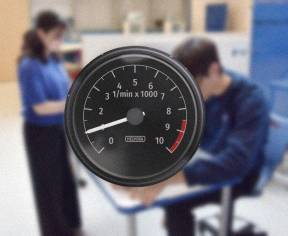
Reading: rpm 1000
